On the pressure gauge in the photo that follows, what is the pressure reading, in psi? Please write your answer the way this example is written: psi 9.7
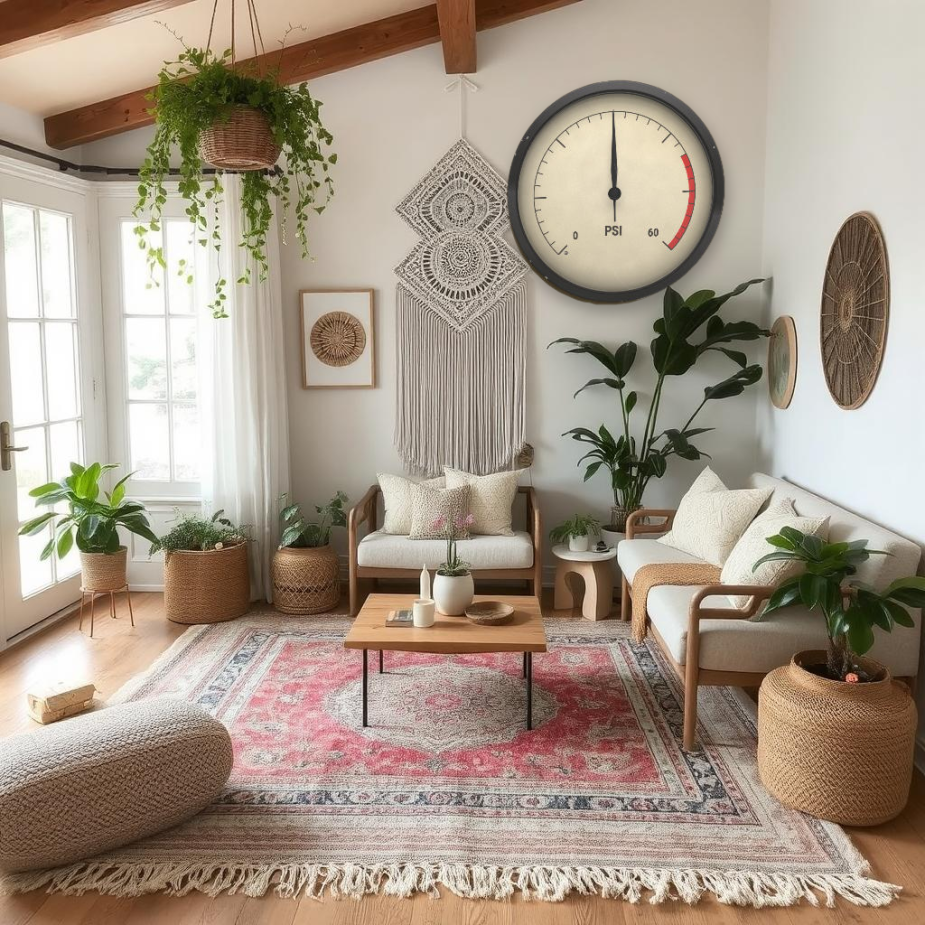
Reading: psi 30
